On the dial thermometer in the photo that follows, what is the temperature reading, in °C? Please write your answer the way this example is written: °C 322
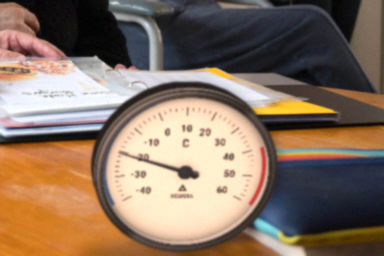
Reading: °C -20
